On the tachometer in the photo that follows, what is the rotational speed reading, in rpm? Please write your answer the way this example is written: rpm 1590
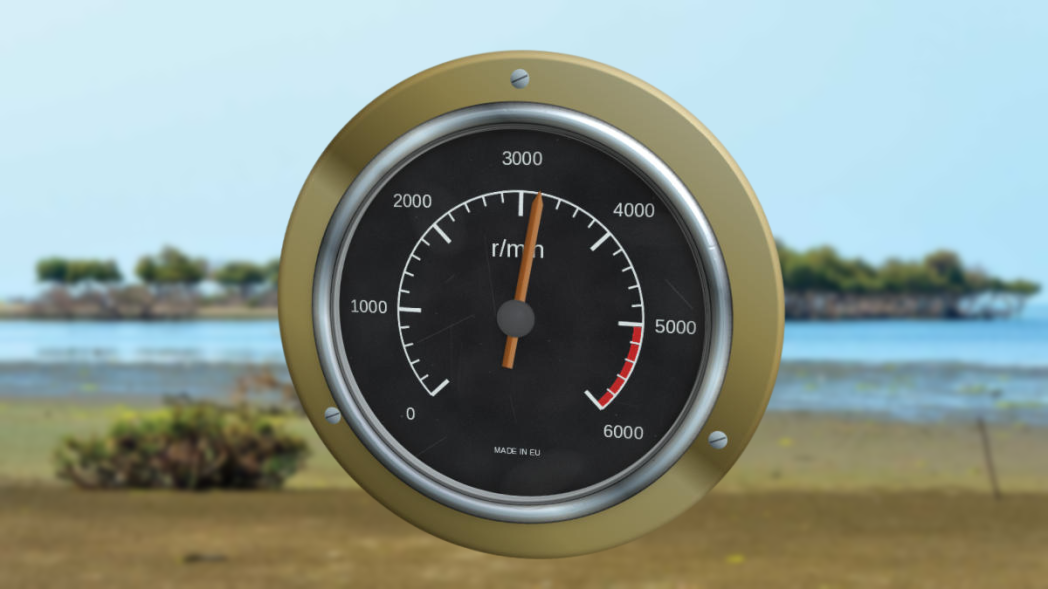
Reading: rpm 3200
